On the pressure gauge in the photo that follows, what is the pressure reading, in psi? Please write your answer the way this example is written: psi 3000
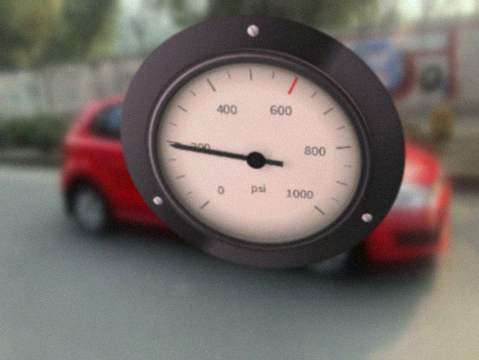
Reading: psi 200
